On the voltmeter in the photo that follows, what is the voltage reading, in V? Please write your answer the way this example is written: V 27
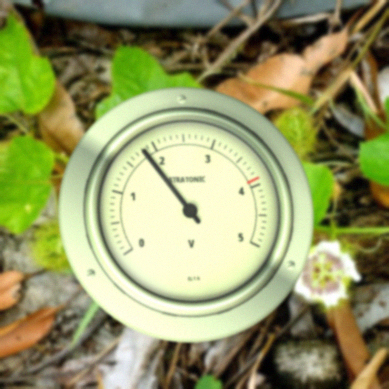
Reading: V 1.8
